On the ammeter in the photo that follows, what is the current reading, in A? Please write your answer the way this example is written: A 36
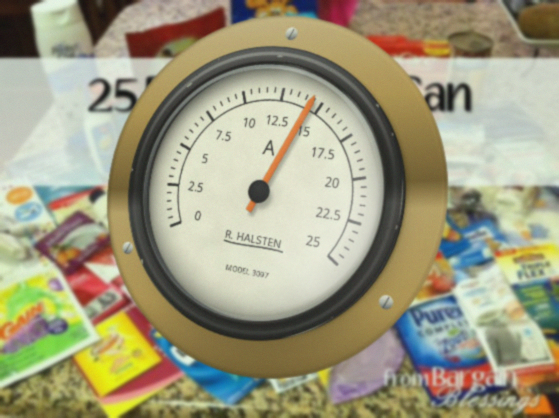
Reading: A 14.5
